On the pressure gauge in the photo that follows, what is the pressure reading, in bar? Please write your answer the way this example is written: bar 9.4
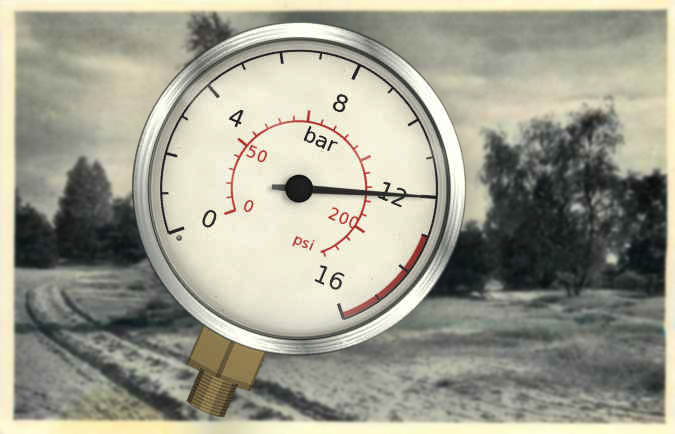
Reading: bar 12
